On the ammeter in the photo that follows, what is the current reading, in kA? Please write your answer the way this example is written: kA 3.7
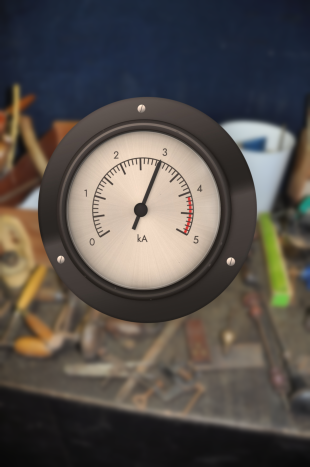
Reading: kA 3
